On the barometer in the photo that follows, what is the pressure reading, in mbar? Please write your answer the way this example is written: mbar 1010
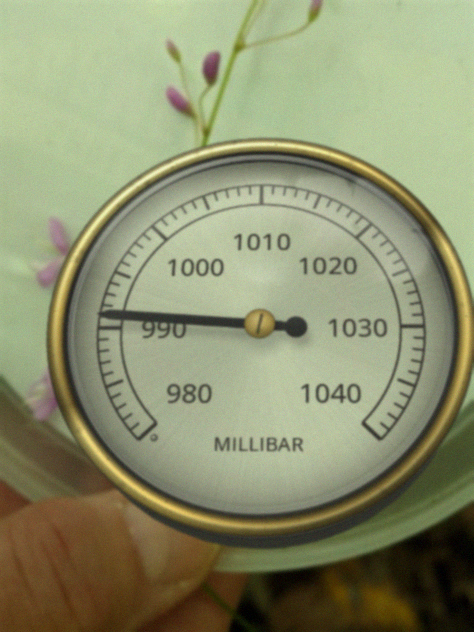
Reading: mbar 991
